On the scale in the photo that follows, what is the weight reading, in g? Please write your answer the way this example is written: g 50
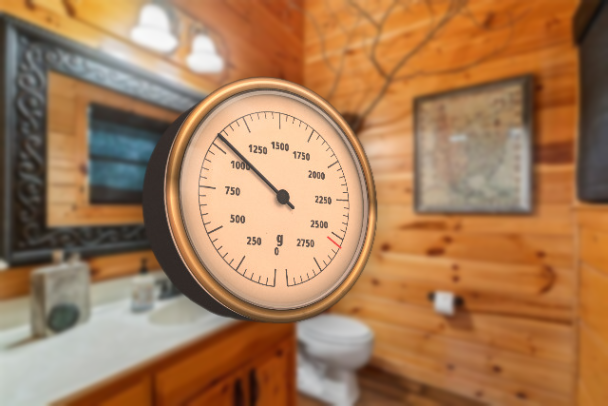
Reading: g 1050
